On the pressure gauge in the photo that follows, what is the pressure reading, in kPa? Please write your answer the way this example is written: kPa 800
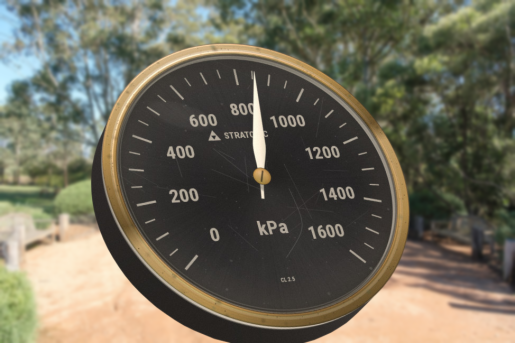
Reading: kPa 850
